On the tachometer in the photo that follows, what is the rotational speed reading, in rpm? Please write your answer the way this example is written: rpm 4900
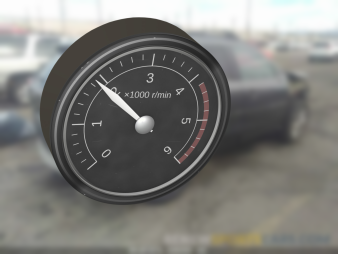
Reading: rpm 1900
